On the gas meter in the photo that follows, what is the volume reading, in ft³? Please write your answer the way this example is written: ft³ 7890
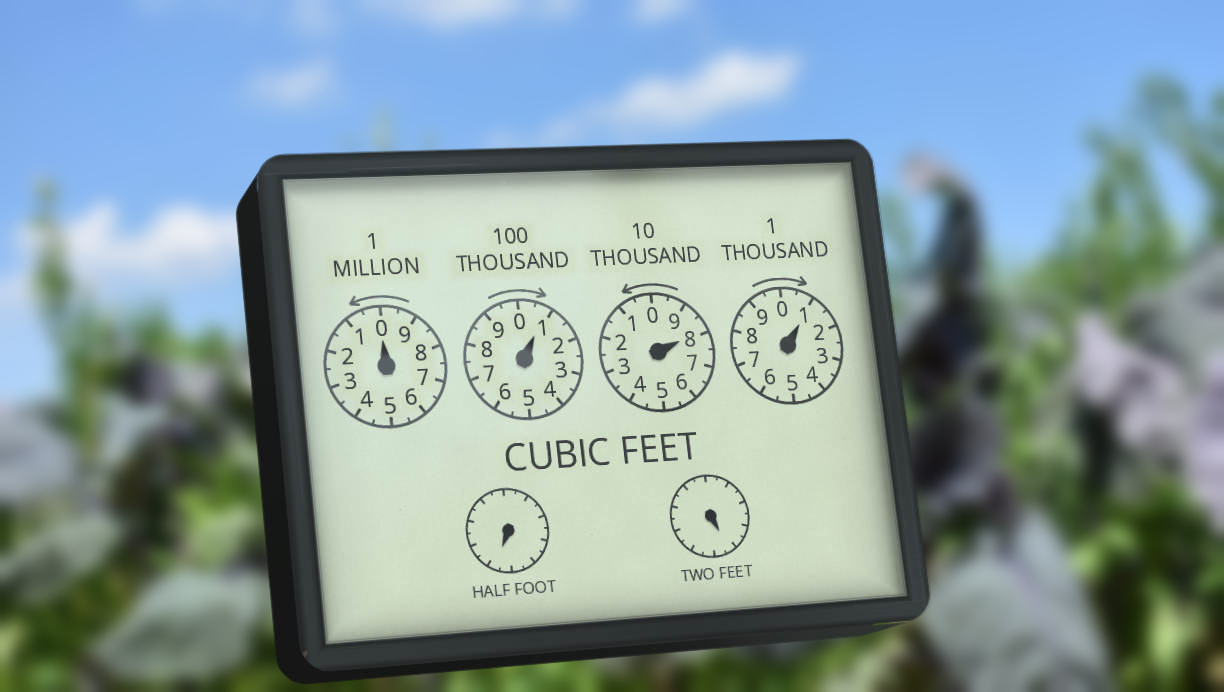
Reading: ft³ 8100
